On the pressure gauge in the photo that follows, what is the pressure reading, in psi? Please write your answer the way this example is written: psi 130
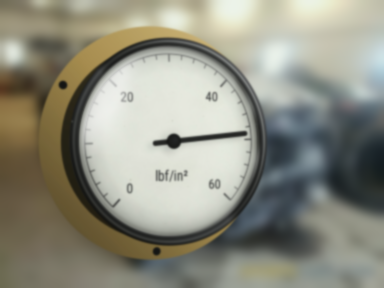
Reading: psi 49
